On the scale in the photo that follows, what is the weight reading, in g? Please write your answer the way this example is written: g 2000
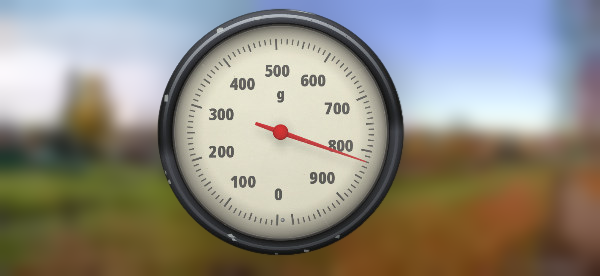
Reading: g 820
